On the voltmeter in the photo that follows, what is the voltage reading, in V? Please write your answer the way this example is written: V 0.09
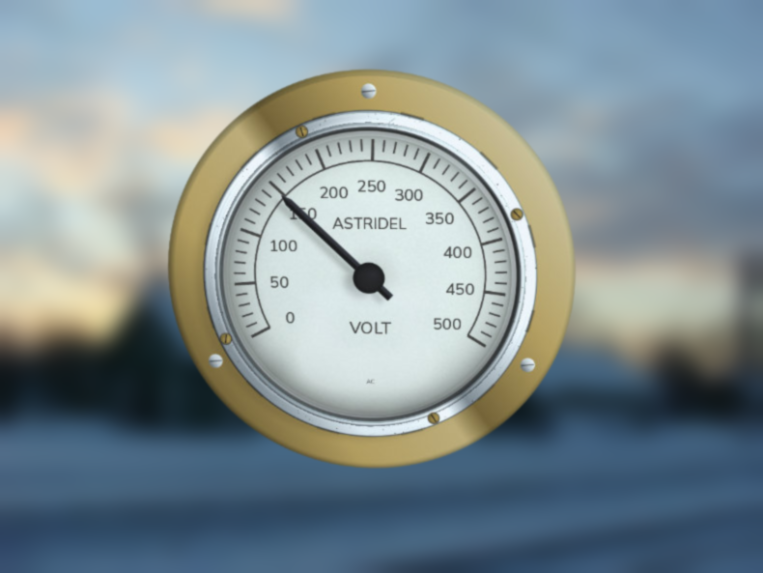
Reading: V 150
